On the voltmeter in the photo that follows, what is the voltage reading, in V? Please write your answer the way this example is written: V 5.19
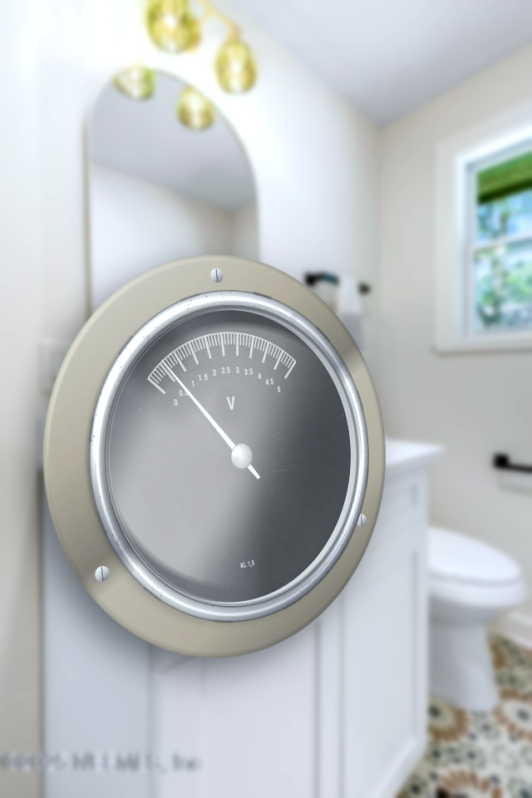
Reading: V 0.5
